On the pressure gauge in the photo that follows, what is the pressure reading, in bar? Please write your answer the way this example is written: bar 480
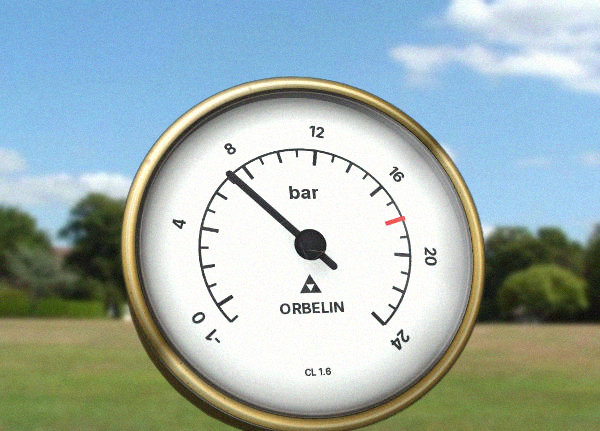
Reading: bar 7
